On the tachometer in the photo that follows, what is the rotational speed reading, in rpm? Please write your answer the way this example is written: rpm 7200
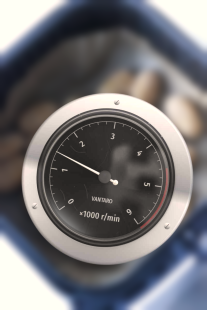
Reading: rpm 1400
